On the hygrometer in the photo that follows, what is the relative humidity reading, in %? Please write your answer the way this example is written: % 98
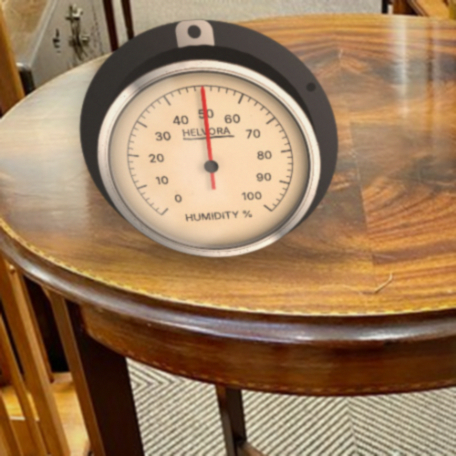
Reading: % 50
